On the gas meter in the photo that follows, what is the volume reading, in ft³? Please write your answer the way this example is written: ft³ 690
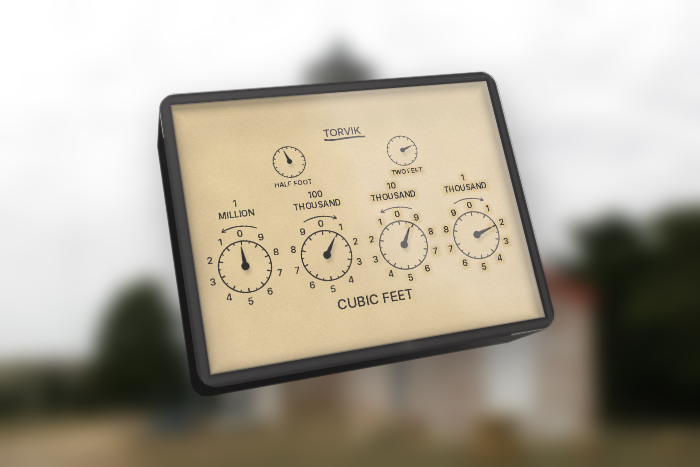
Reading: ft³ 9200
